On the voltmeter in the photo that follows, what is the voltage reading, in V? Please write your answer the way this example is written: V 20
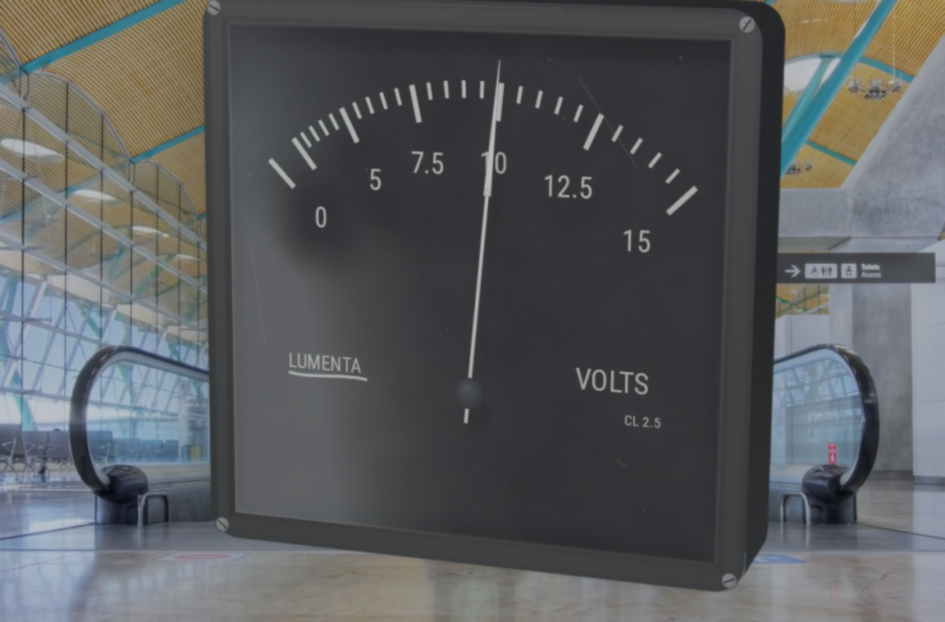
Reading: V 10
